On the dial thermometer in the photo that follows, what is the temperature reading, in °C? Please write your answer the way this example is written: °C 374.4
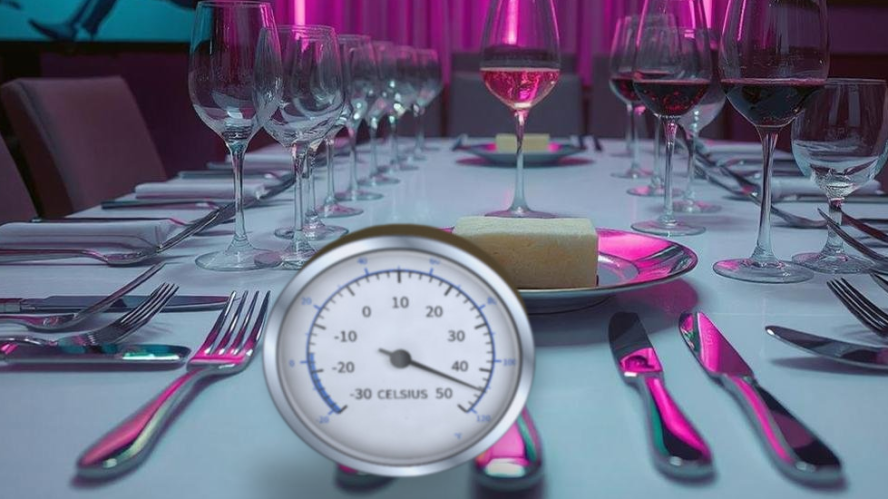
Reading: °C 44
